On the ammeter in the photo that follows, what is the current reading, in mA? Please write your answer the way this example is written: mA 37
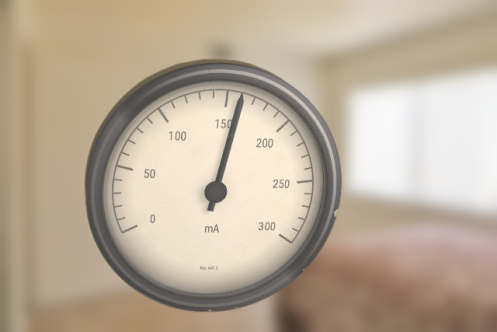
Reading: mA 160
